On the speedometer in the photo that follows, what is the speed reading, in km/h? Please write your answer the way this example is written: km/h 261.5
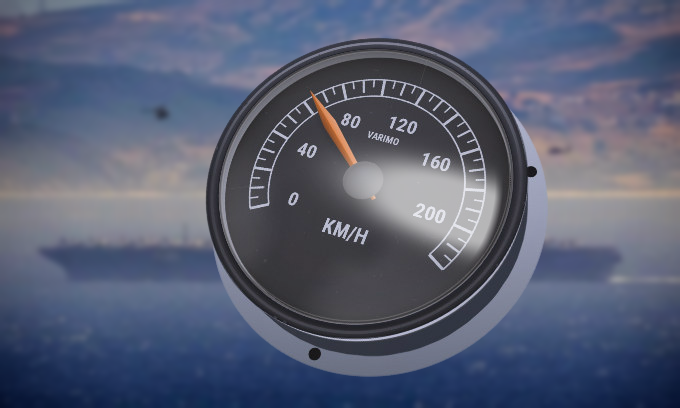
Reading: km/h 65
